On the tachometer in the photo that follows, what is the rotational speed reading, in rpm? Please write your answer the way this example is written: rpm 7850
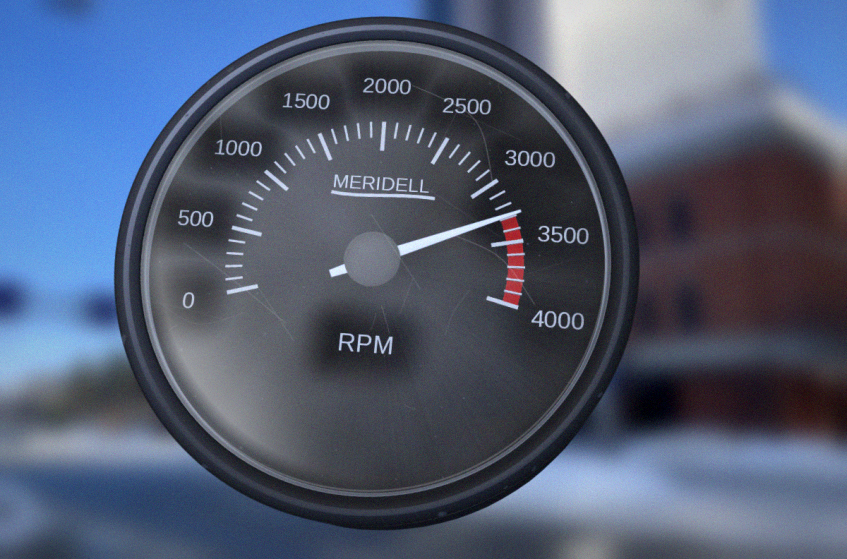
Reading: rpm 3300
